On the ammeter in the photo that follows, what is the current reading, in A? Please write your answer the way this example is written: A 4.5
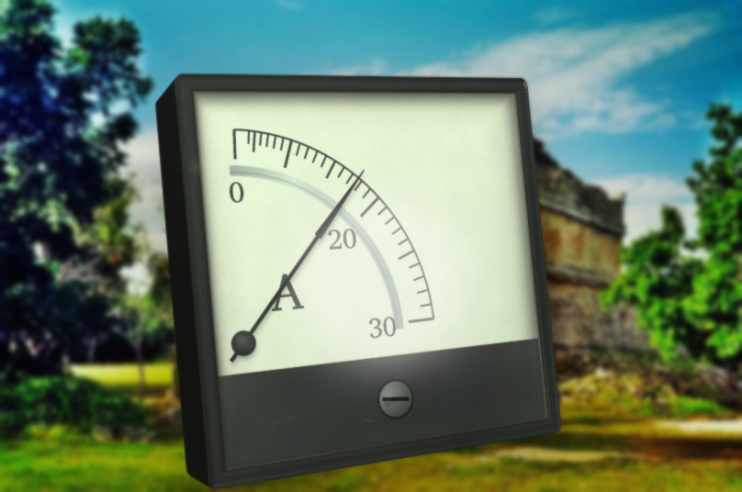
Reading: A 17.5
